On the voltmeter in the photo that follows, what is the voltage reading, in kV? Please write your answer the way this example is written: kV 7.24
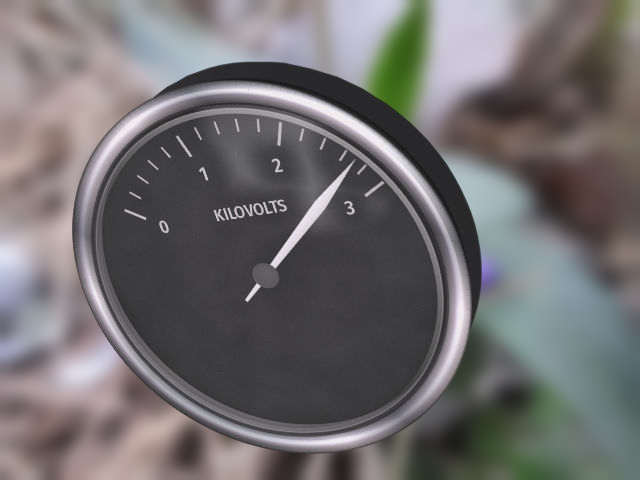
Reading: kV 2.7
